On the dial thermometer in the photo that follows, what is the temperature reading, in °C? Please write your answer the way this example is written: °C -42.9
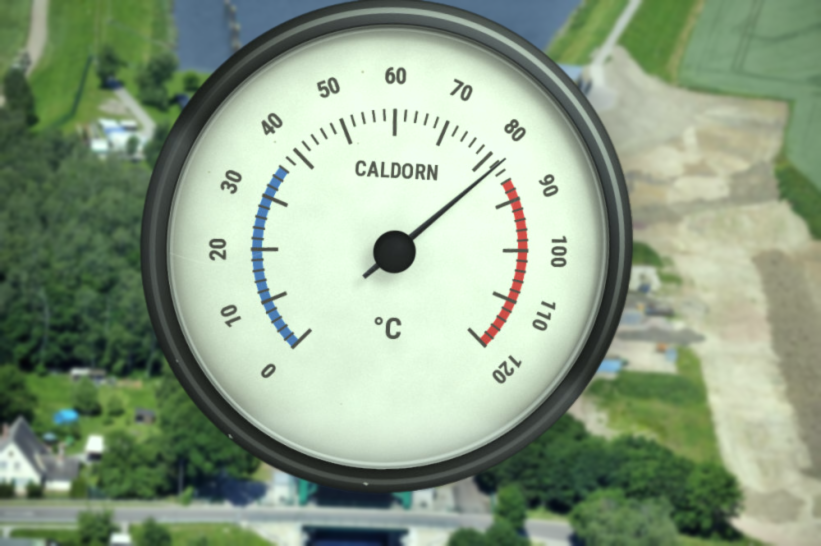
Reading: °C 82
